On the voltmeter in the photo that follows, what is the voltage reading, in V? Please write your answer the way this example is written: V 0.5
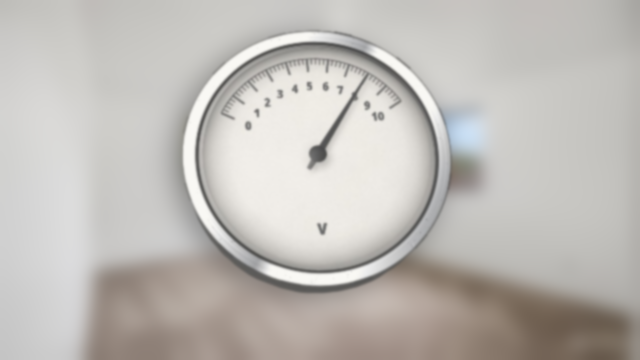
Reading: V 8
